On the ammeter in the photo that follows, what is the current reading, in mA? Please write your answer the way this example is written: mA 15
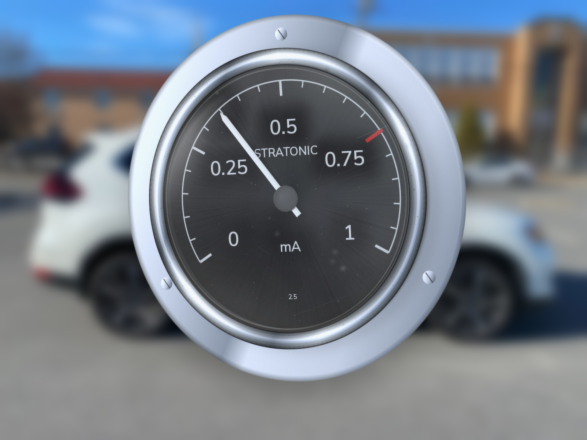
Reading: mA 0.35
